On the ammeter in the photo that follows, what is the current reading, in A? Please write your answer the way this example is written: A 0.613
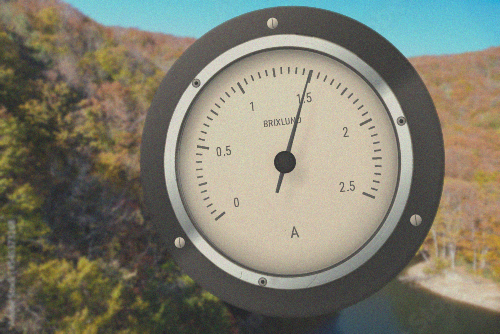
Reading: A 1.5
